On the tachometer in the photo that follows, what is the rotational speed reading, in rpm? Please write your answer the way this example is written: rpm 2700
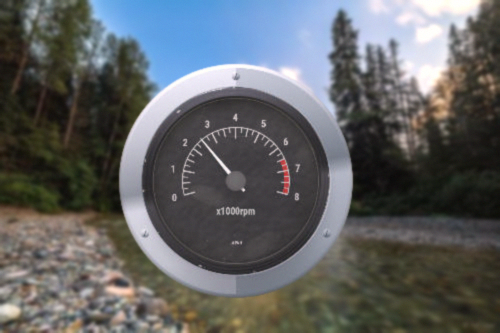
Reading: rpm 2500
